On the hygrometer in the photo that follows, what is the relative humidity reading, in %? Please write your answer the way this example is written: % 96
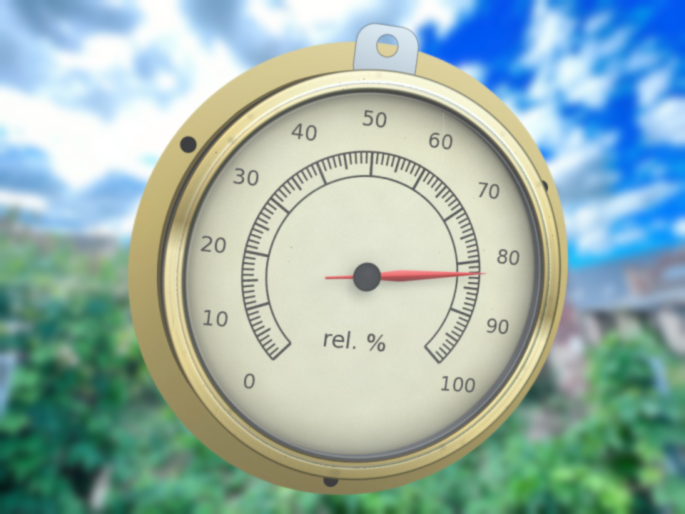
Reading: % 82
